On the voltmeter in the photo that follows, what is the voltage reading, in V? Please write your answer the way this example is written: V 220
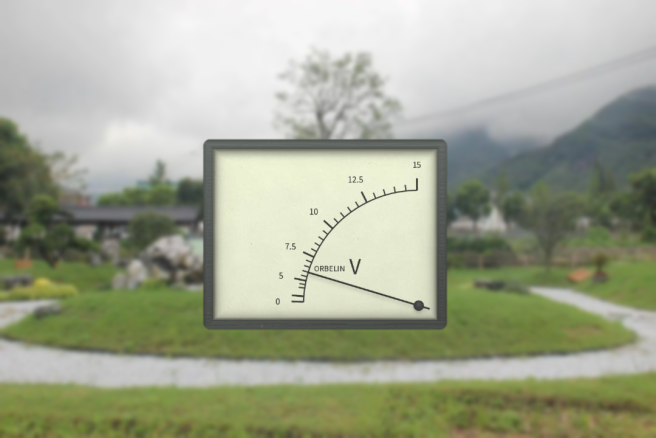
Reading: V 6
